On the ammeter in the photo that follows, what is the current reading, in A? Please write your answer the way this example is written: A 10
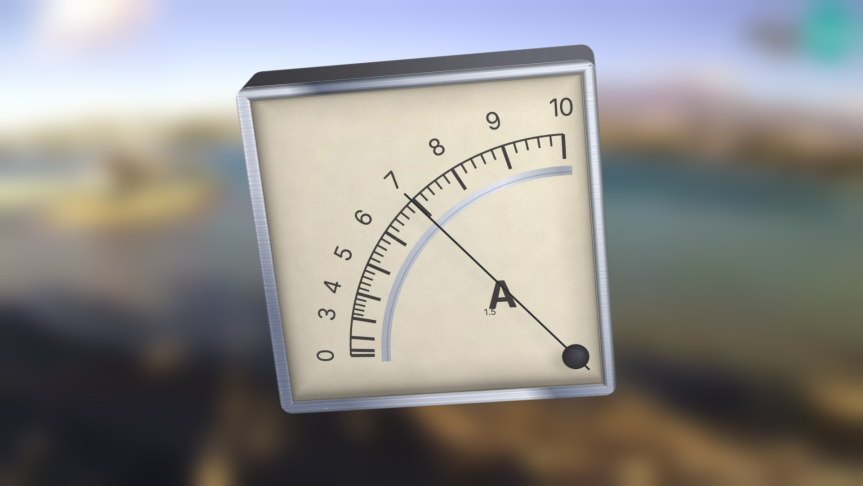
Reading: A 7
